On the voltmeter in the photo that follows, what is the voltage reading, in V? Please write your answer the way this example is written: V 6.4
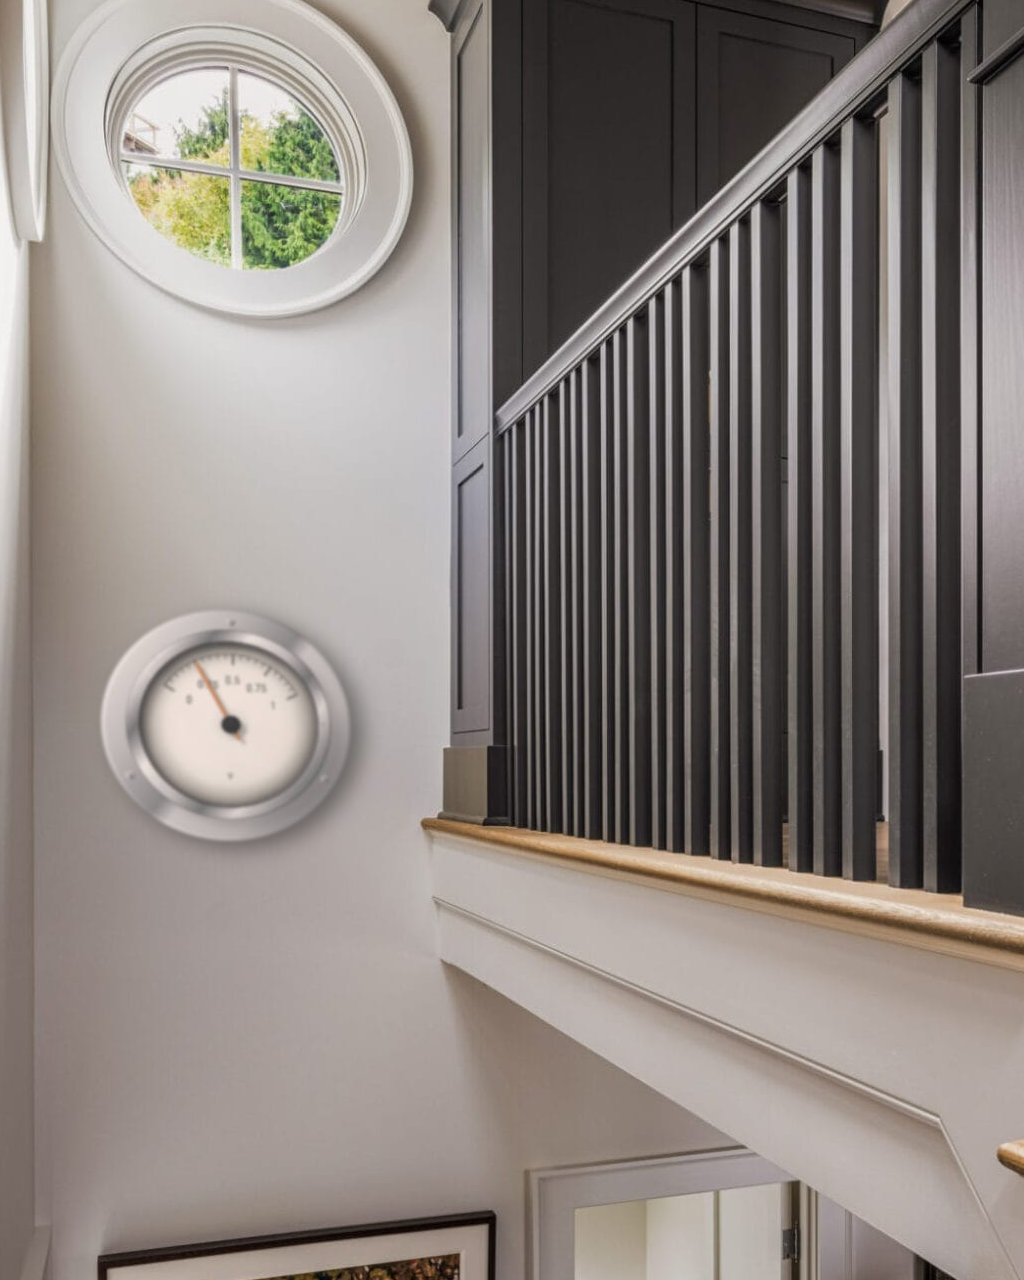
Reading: V 0.25
